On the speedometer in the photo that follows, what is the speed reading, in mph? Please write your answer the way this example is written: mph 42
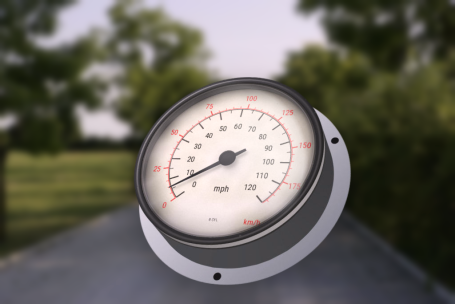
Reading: mph 5
